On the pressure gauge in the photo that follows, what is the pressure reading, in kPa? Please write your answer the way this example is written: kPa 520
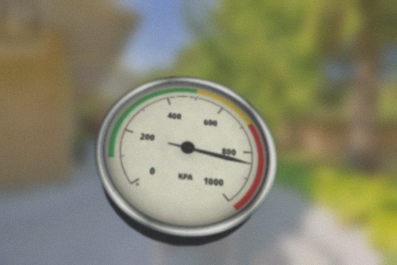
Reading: kPa 850
